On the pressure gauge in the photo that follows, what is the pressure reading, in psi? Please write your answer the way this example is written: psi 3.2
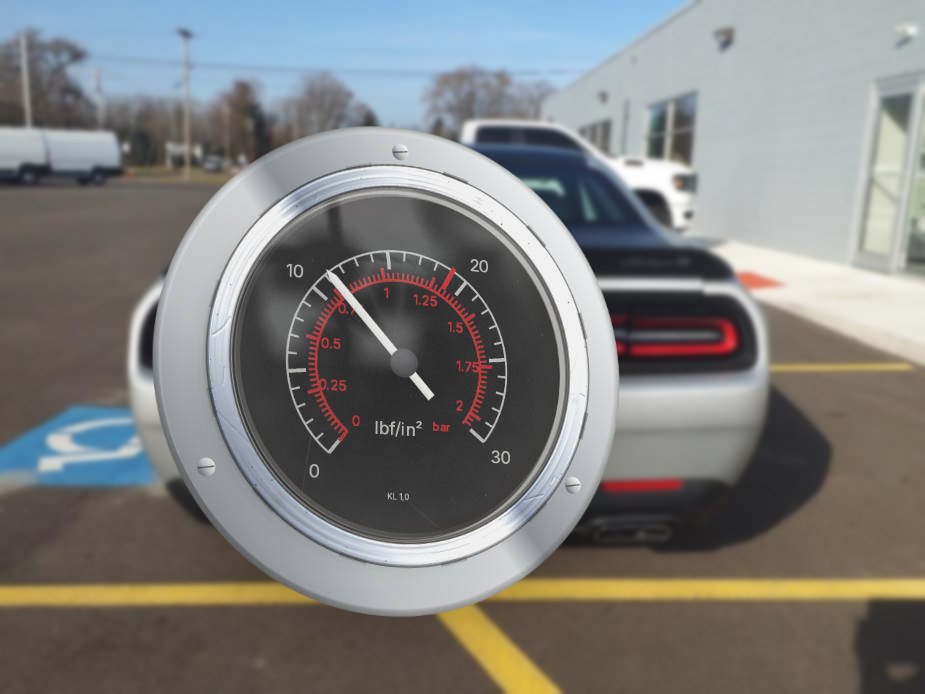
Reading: psi 11
